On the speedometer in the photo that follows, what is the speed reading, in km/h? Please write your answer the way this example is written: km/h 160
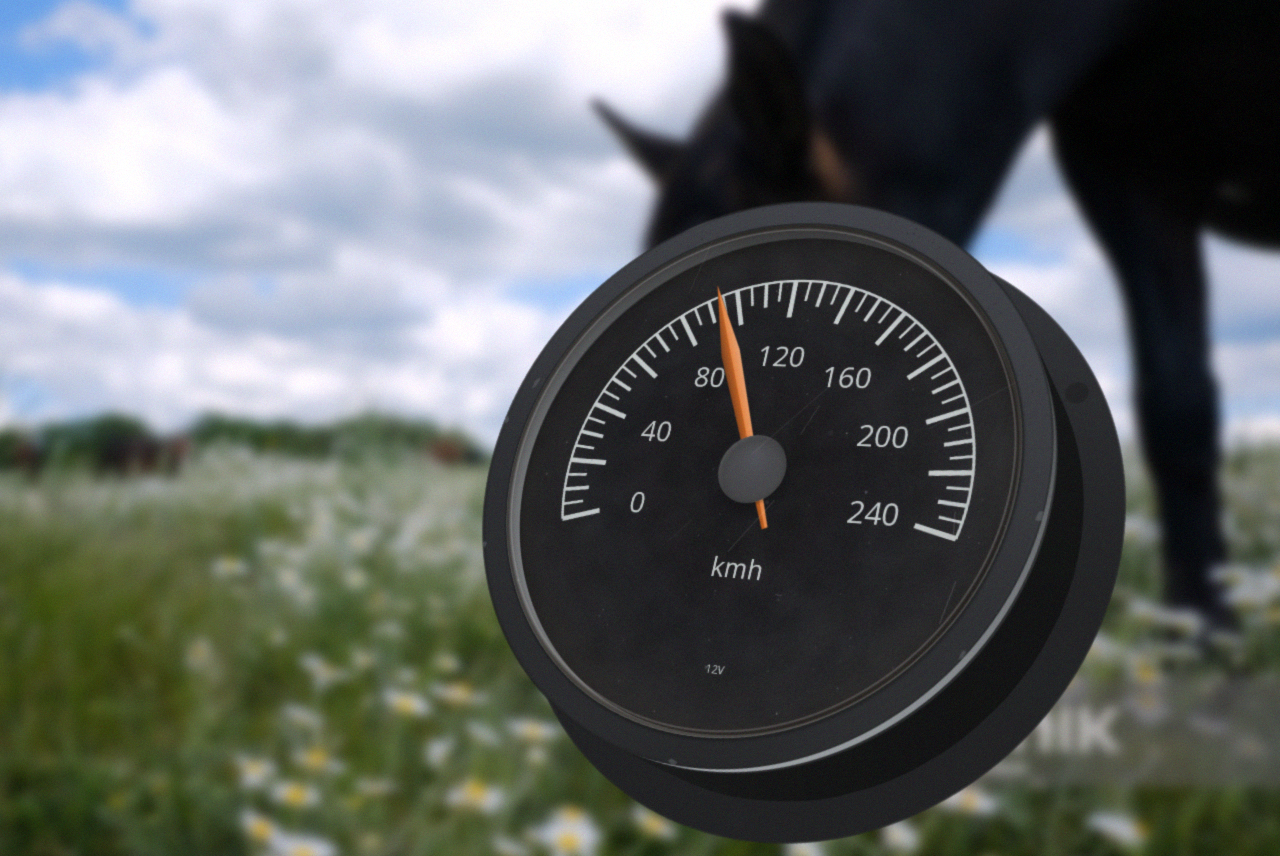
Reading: km/h 95
